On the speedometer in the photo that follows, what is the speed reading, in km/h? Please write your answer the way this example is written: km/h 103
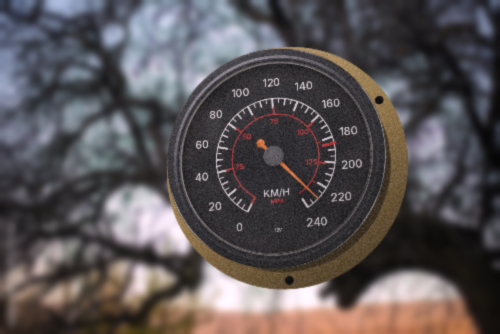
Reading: km/h 230
